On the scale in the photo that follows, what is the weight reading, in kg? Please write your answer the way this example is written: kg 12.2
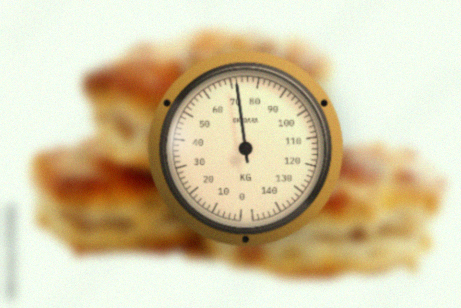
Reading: kg 72
